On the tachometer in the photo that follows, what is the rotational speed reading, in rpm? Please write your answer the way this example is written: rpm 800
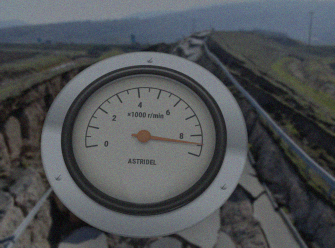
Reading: rpm 8500
